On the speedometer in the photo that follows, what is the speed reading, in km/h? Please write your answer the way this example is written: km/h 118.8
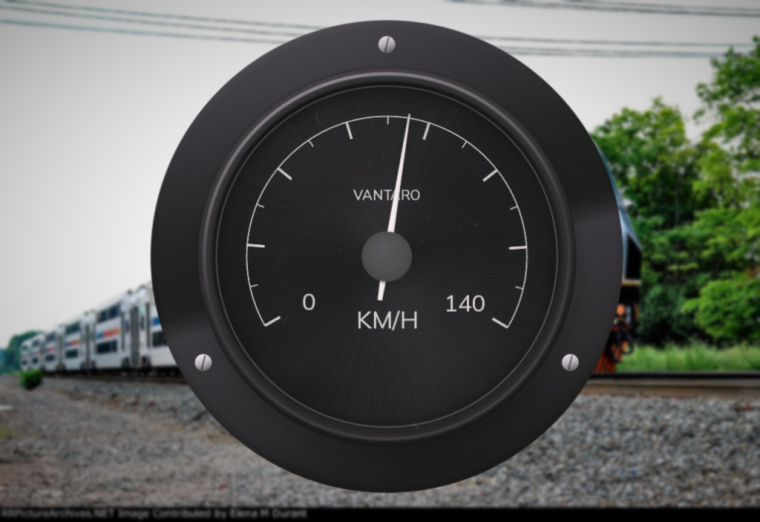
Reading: km/h 75
